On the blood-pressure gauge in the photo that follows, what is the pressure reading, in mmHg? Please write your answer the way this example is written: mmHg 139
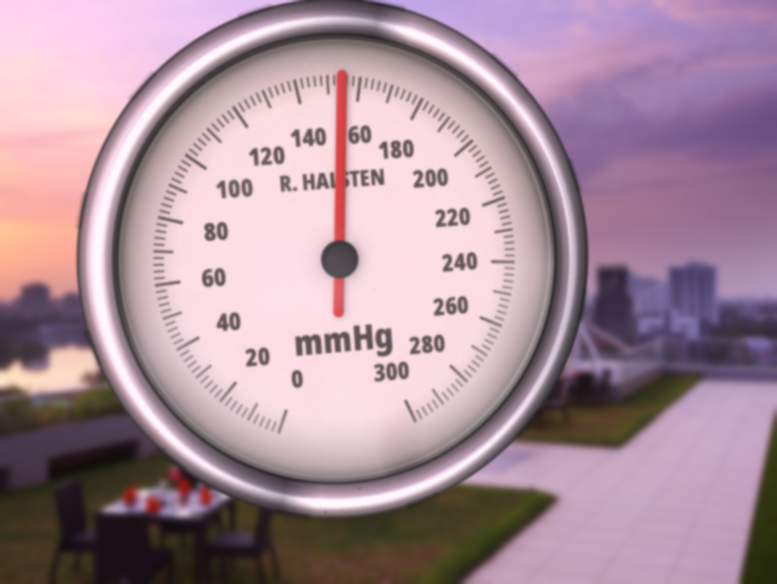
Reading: mmHg 154
